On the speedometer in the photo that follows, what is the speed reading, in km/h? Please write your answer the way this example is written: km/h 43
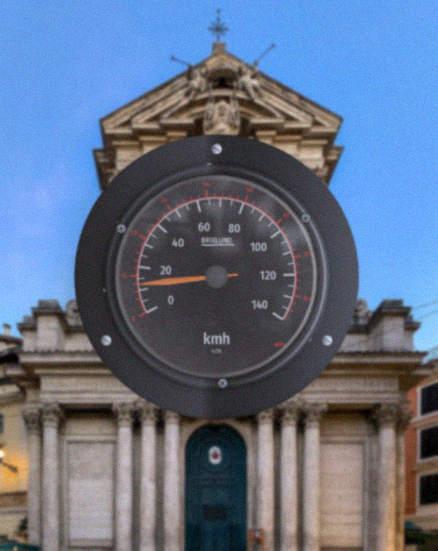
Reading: km/h 12.5
